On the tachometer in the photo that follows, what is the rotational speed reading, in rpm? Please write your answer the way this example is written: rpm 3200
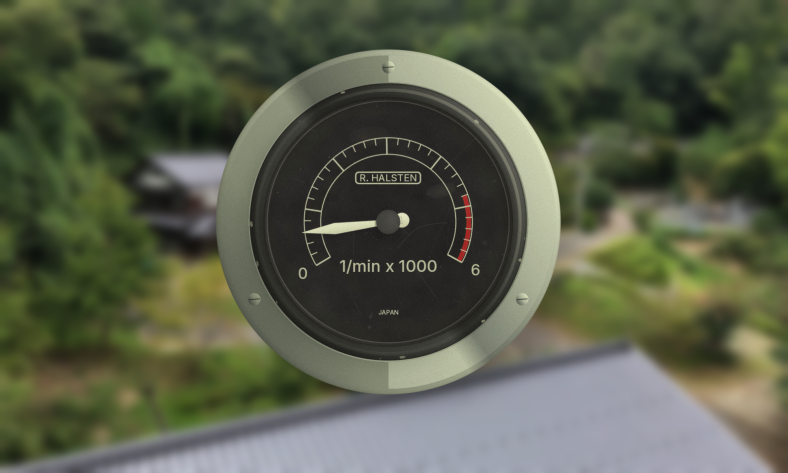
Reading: rpm 600
